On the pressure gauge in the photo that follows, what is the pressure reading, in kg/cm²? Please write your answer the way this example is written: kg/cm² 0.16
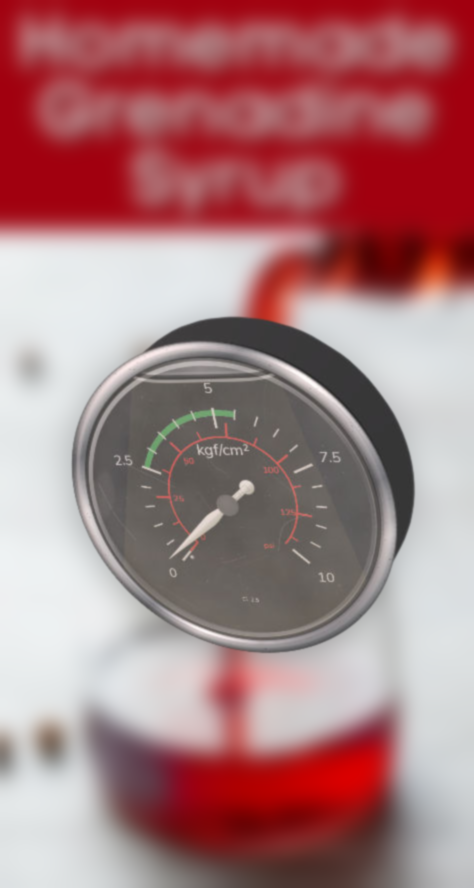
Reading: kg/cm² 0.25
